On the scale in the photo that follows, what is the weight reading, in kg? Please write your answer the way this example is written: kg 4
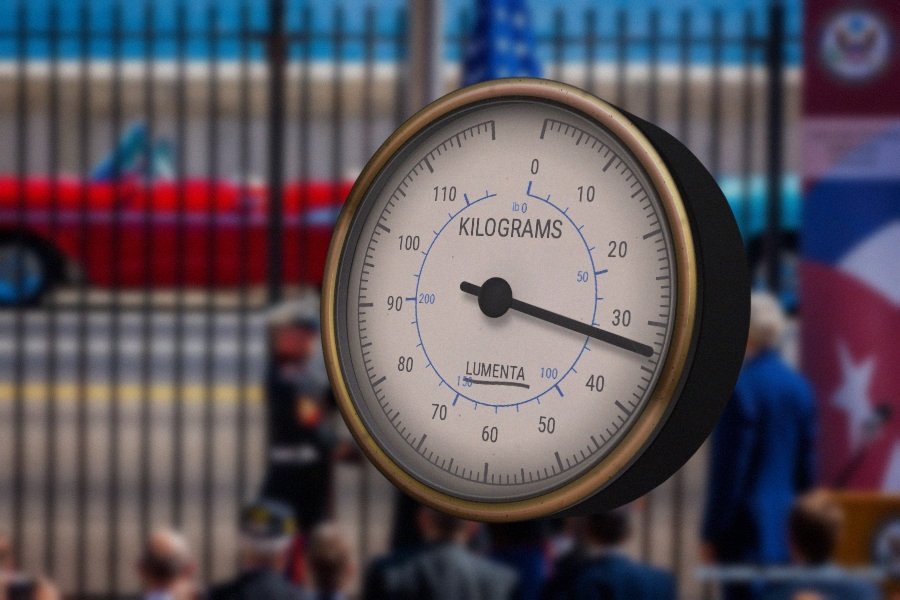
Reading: kg 33
